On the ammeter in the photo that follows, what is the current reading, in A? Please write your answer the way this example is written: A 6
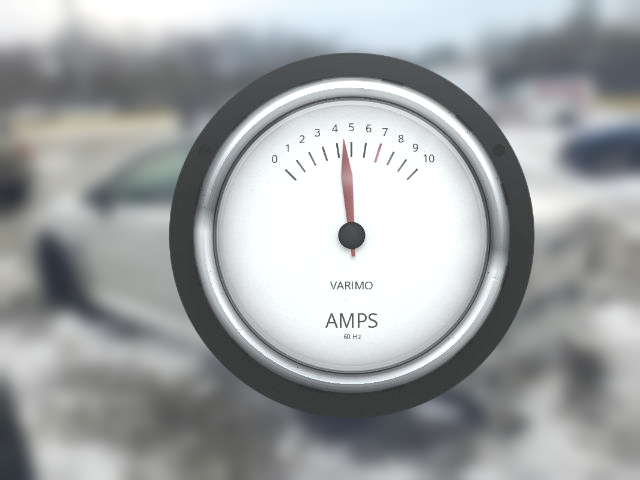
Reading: A 4.5
